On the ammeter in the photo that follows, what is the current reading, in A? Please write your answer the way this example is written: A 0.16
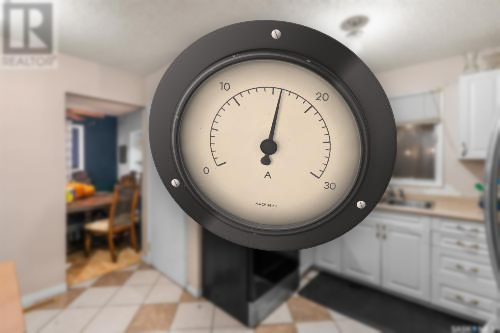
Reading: A 16
